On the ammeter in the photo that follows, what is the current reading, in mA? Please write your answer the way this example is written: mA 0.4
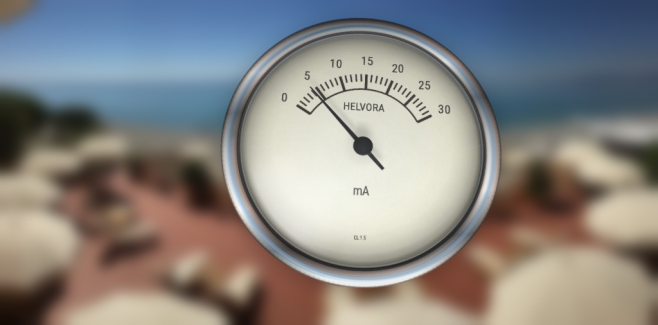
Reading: mA 4
